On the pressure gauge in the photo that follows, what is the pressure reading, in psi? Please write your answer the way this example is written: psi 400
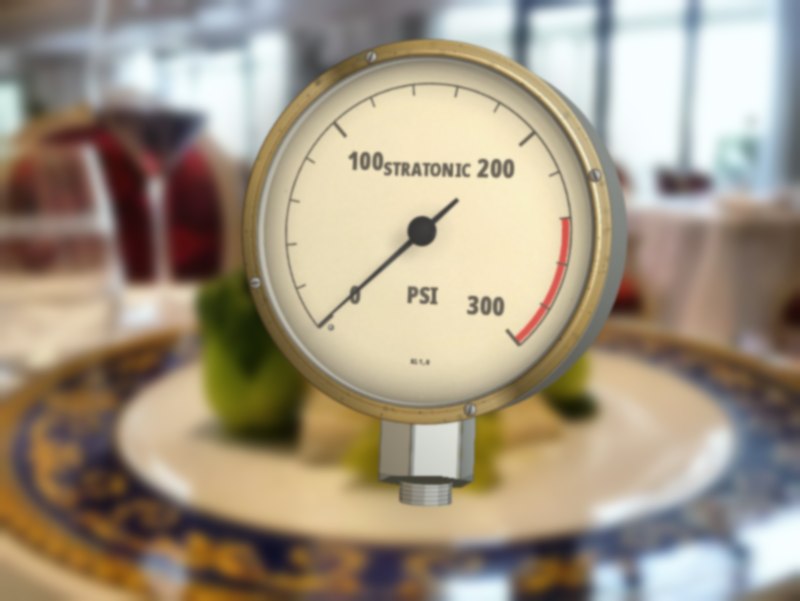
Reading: psi 0
